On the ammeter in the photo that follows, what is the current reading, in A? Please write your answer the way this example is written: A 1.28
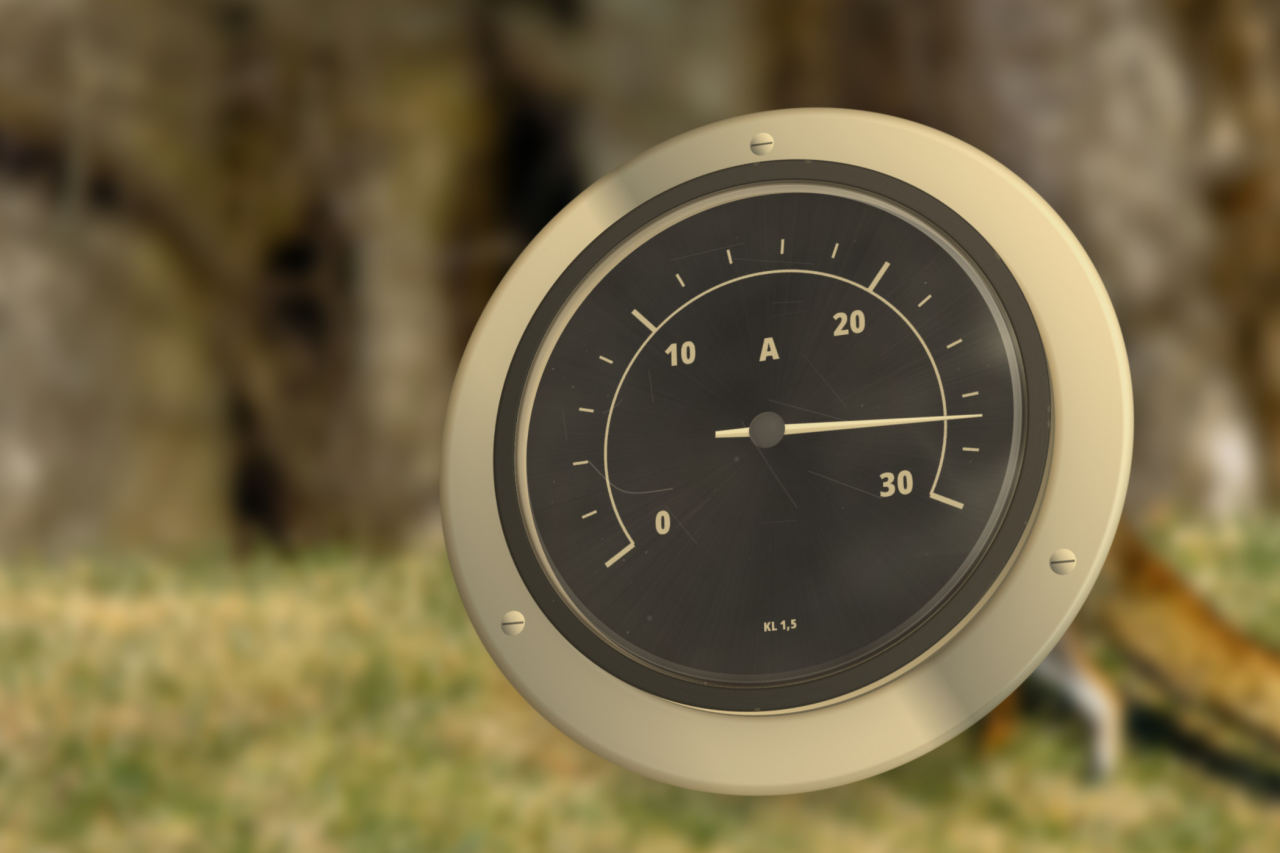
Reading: A 27
